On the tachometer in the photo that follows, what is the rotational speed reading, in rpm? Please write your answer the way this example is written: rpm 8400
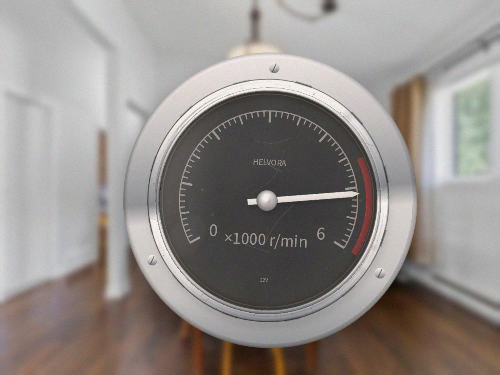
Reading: rpm 5100
